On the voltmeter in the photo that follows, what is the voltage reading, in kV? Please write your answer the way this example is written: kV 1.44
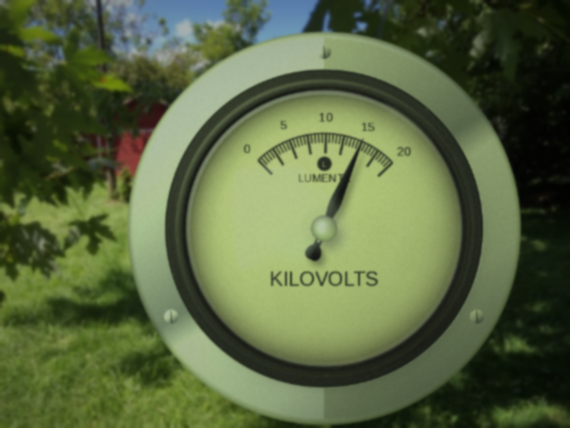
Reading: kV 15
